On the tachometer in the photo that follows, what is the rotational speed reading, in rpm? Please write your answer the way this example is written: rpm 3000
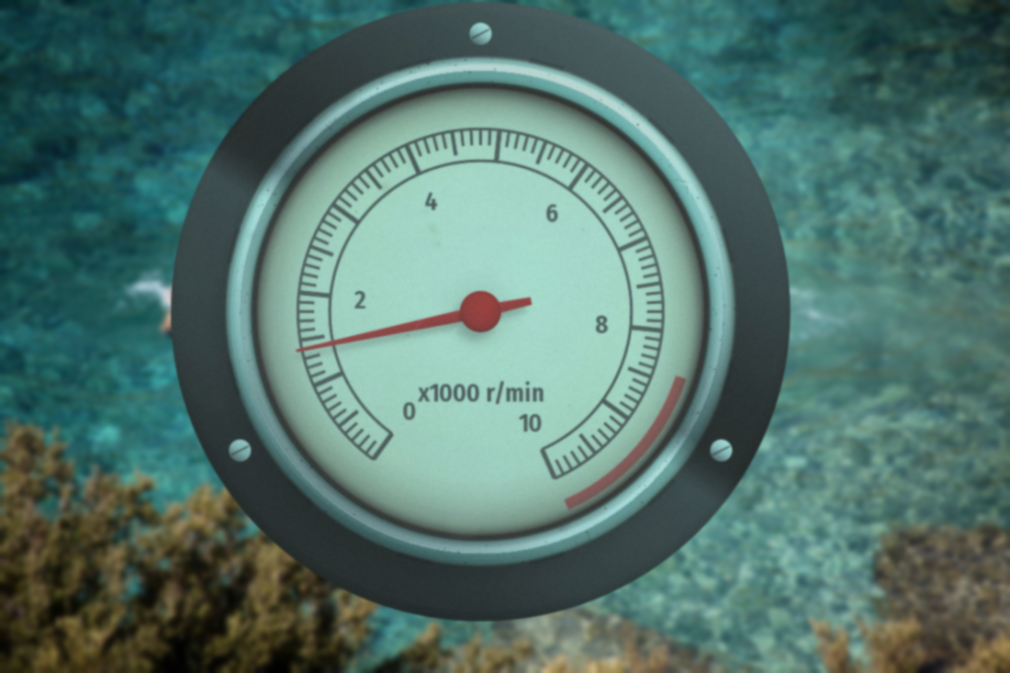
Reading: rpm 1400
